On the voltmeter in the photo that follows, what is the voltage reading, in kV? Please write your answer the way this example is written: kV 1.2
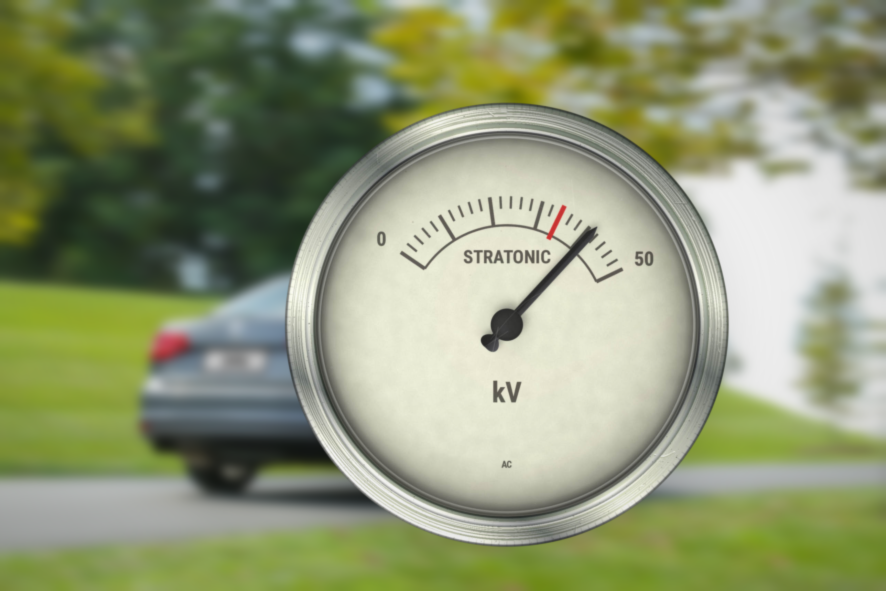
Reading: kV 41
